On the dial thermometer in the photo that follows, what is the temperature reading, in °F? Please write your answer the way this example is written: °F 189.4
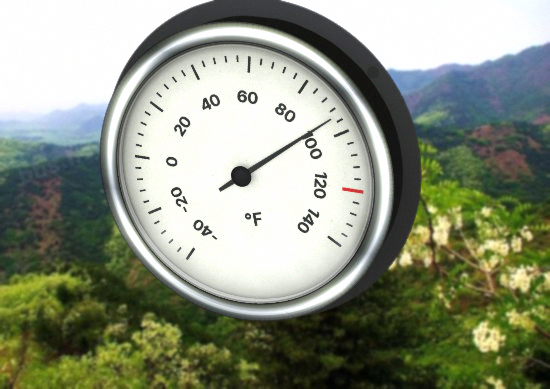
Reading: °F 94
